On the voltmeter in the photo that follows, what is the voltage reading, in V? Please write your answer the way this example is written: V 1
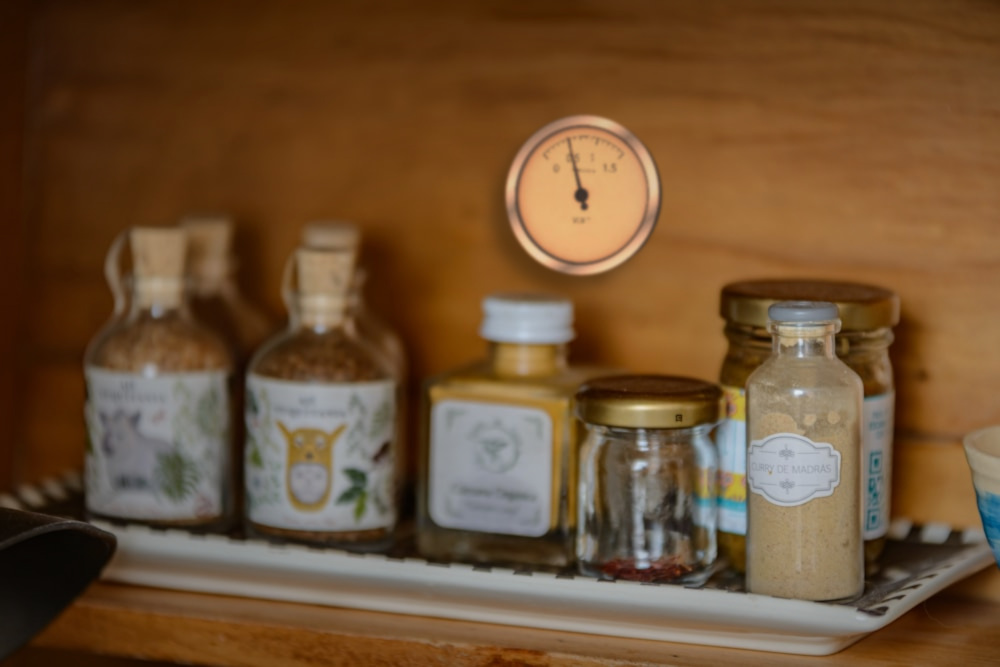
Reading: V 0.5
